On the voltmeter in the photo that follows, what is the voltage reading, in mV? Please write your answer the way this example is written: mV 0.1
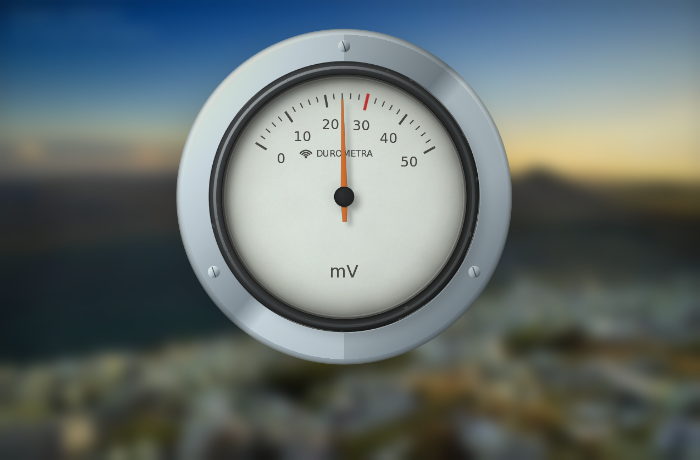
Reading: mV 24
